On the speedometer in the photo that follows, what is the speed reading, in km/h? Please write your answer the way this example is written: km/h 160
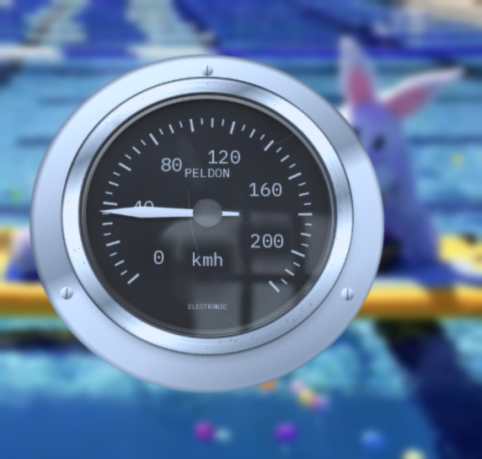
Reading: km/h 35
